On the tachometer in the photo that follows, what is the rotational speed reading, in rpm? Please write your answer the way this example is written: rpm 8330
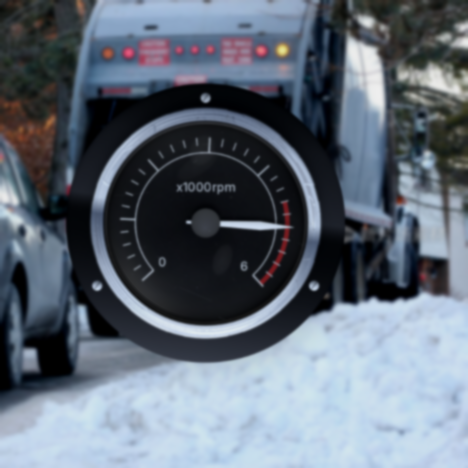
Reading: rpm 5000
